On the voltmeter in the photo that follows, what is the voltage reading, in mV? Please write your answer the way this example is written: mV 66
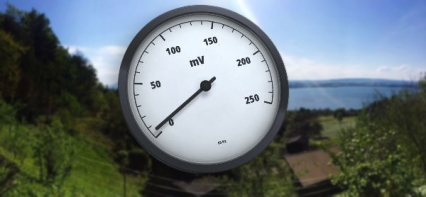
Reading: mV 5
